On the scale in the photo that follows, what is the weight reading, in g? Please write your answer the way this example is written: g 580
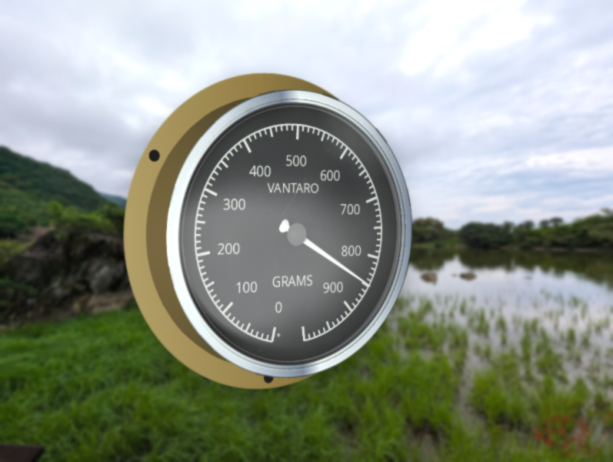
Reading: g 850
